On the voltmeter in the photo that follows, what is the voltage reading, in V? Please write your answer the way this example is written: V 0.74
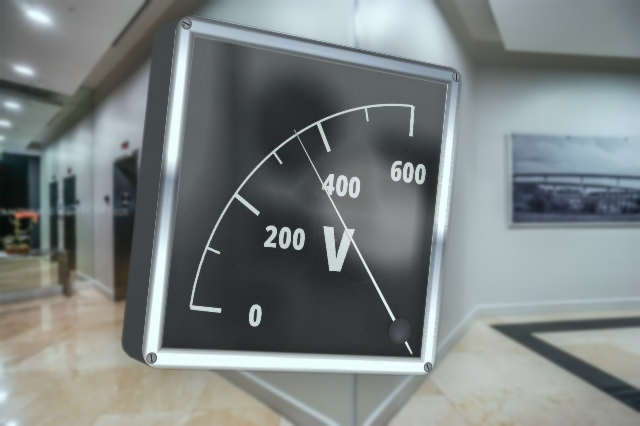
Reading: V 350
